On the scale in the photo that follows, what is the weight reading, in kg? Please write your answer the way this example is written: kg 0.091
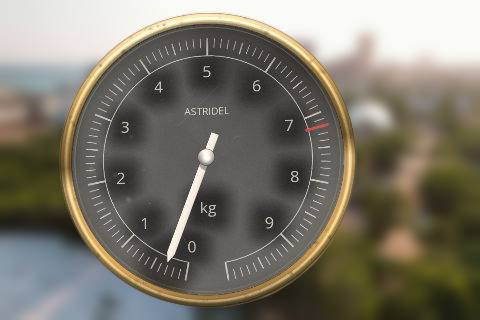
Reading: kg 0.3
